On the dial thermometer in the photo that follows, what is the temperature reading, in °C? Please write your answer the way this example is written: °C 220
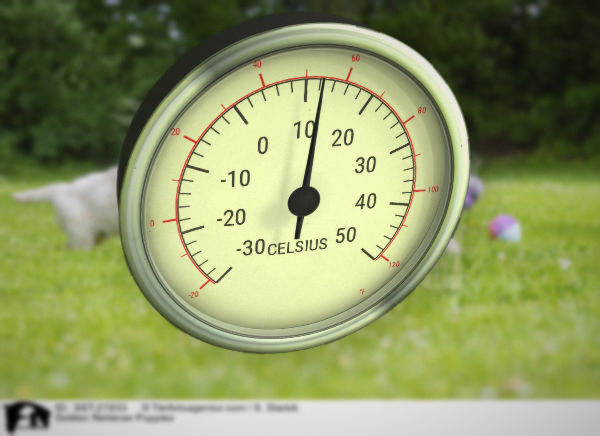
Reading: °C 12
